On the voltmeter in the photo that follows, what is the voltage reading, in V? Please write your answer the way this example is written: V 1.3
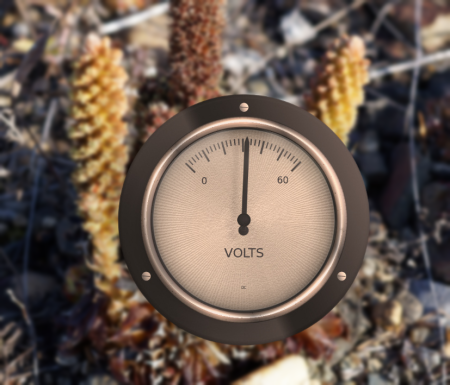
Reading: V 32
